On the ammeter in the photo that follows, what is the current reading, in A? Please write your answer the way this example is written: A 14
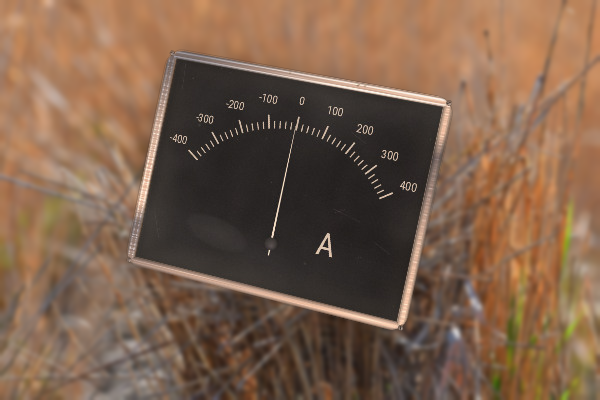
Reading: A 0
